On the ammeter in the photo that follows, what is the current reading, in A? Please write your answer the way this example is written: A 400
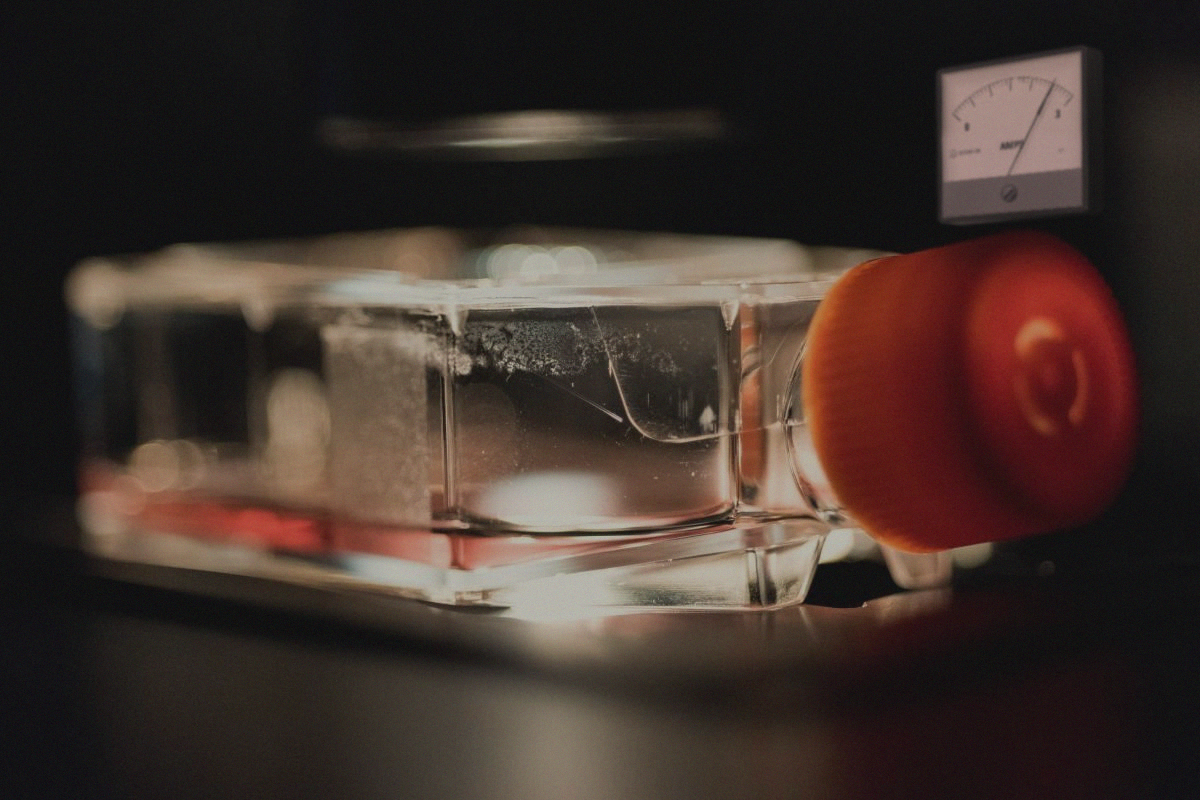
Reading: A 2.5
